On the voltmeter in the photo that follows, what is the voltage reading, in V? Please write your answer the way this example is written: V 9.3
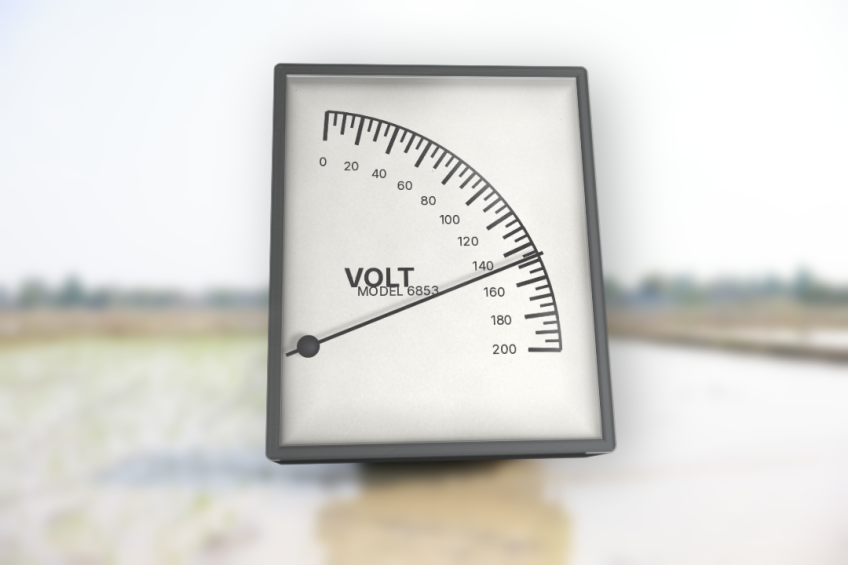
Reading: V 147.5
